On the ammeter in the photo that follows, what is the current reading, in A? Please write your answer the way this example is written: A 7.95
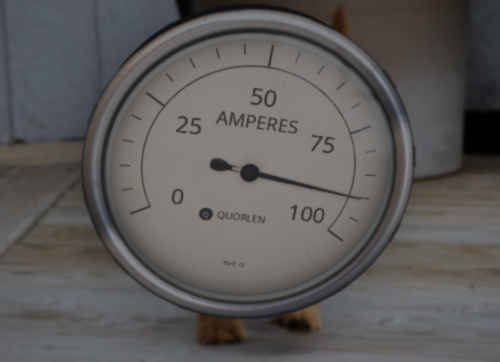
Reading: A 90
